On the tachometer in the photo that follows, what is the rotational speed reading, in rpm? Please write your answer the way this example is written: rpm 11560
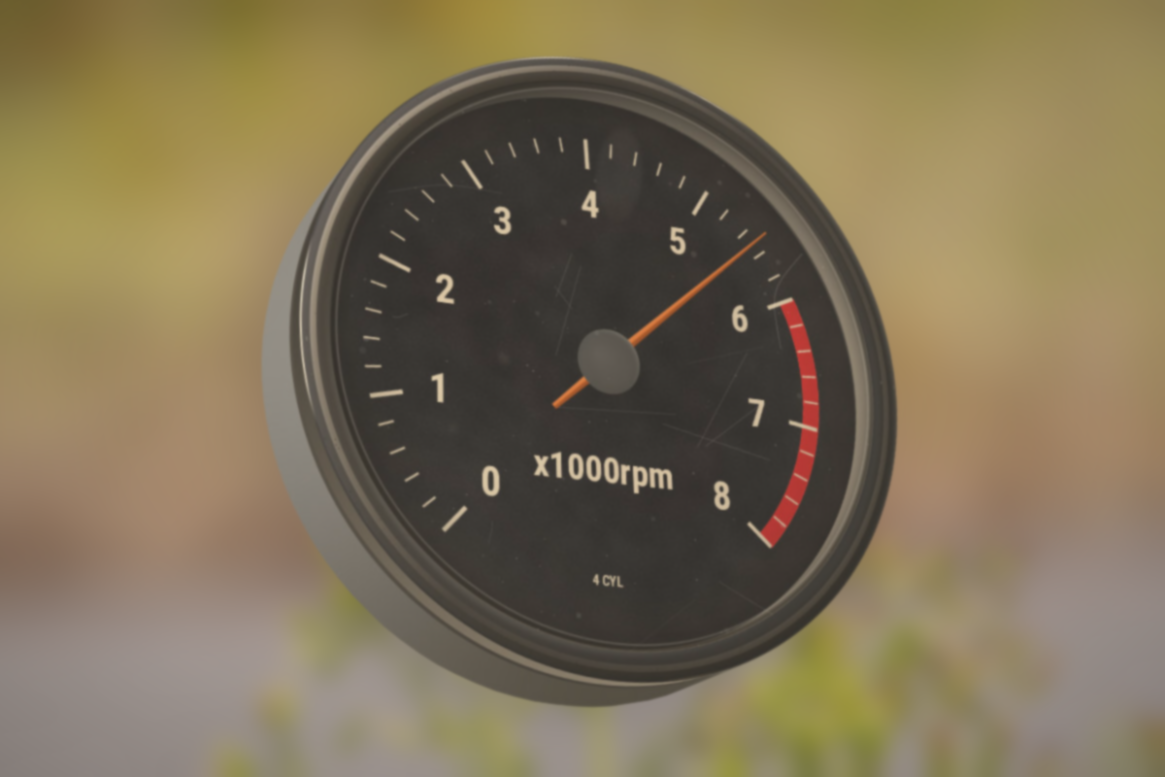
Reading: rpm 5500
